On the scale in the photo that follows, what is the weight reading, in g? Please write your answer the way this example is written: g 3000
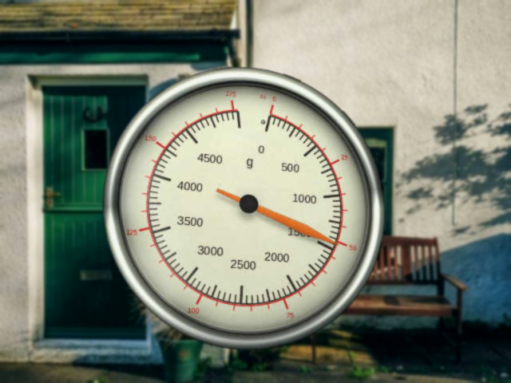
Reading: g 1450
